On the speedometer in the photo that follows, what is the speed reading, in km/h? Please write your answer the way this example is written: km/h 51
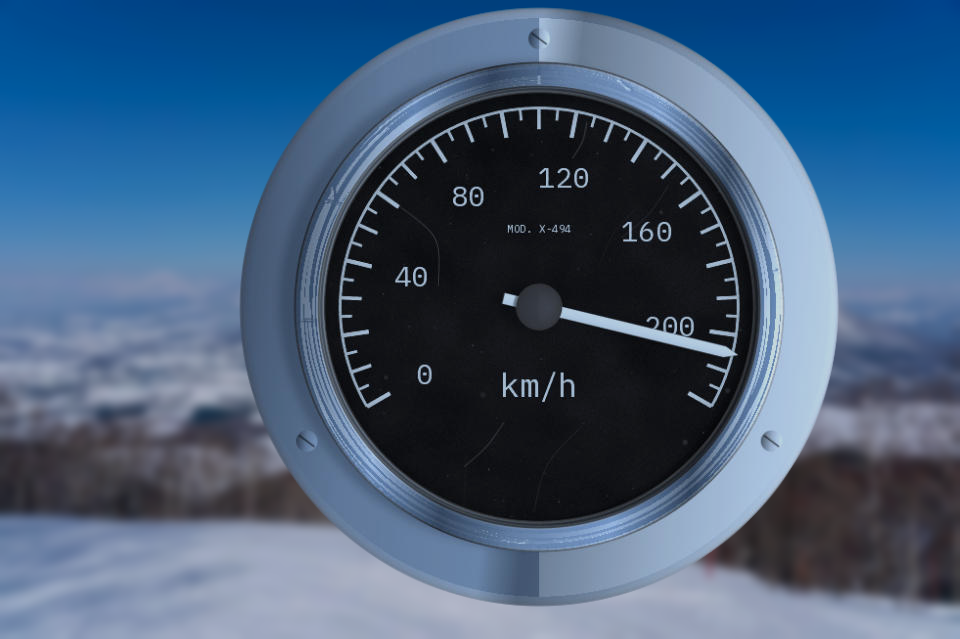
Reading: km/h 205
